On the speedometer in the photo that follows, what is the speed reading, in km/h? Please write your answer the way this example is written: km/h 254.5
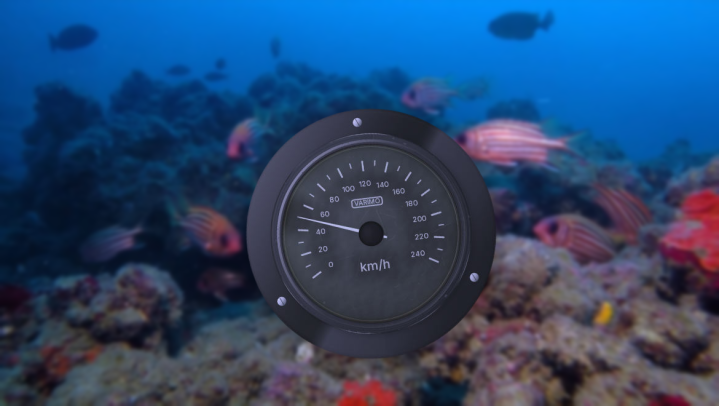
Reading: km/h 50
